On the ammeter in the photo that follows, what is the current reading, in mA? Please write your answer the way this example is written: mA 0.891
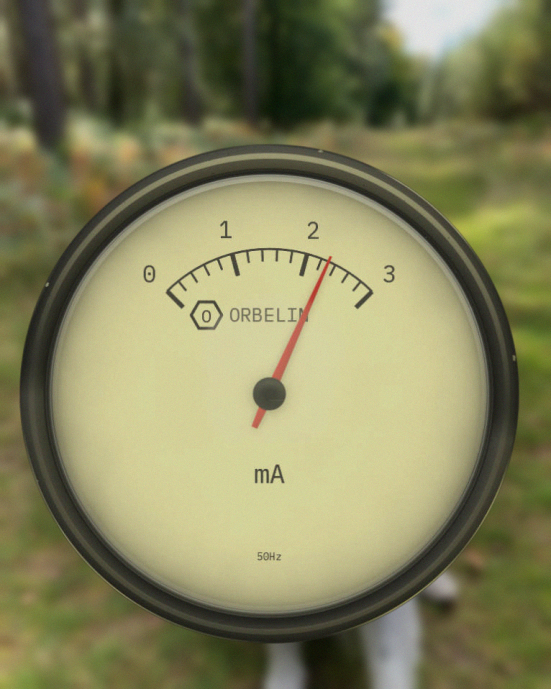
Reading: mA 2.3
